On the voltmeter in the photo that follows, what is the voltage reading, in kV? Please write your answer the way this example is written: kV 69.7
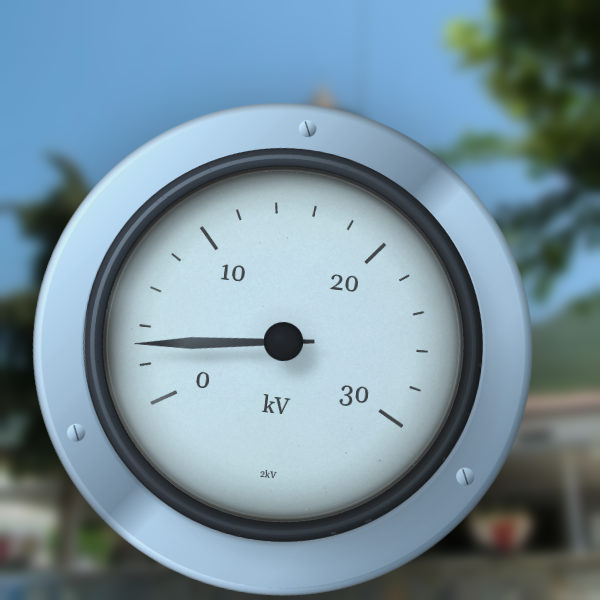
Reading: kV 3
